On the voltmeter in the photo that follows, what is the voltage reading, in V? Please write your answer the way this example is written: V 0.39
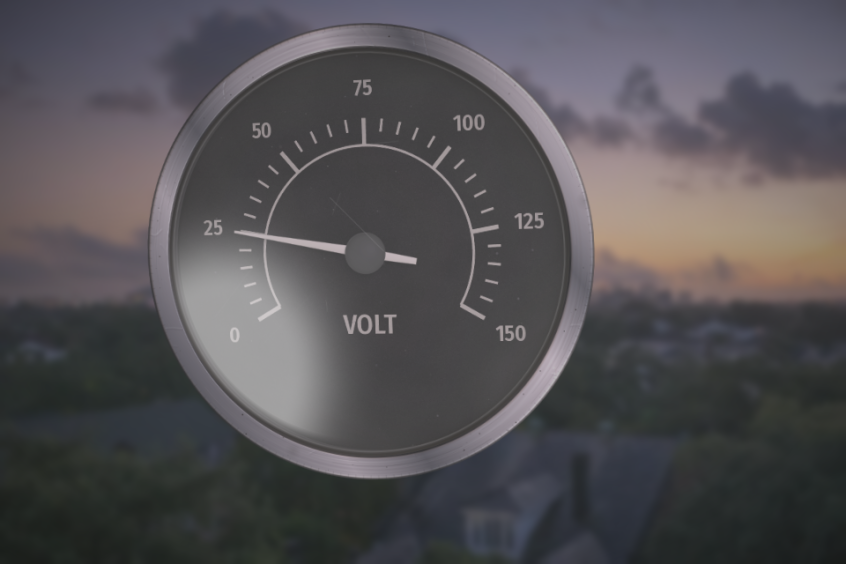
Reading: V 25
